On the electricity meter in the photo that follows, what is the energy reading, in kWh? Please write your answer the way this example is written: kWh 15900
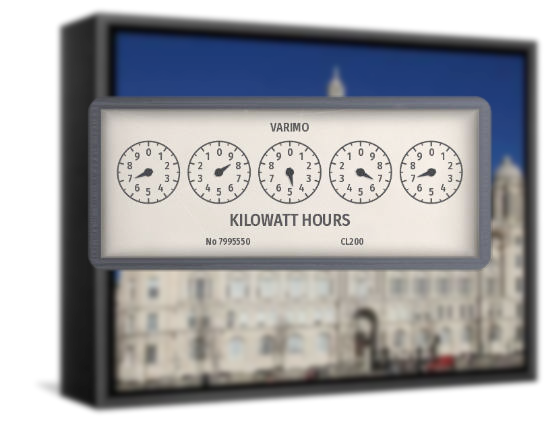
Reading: kWh 68467
